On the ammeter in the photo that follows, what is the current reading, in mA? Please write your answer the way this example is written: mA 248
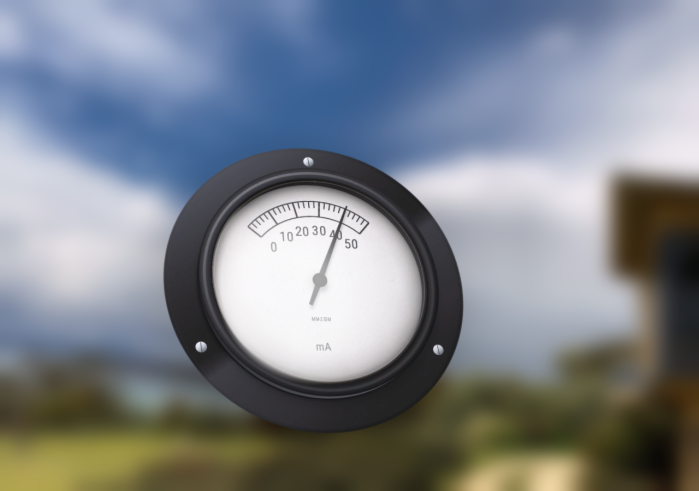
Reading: mA 40
